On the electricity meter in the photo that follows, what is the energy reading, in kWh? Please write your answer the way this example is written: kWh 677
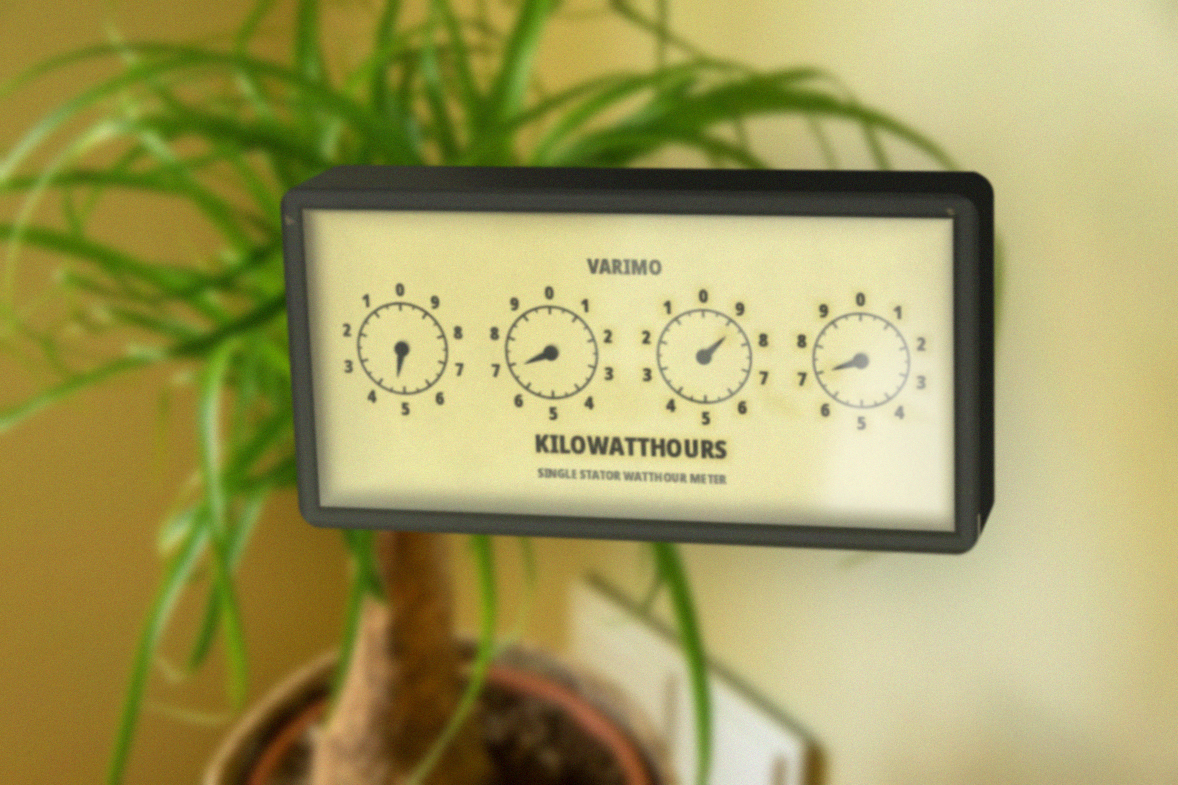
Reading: kWh 4687
